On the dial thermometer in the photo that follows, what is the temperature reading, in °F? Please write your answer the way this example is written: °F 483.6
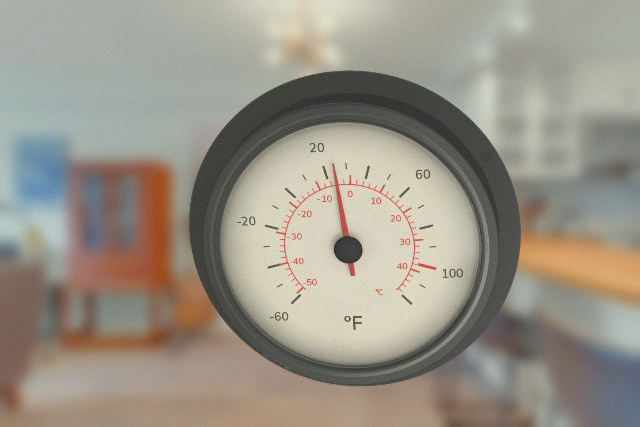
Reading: °F 25
